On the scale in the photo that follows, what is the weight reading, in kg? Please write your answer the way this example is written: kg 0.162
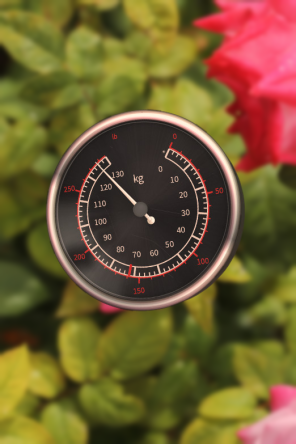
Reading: kg 126
